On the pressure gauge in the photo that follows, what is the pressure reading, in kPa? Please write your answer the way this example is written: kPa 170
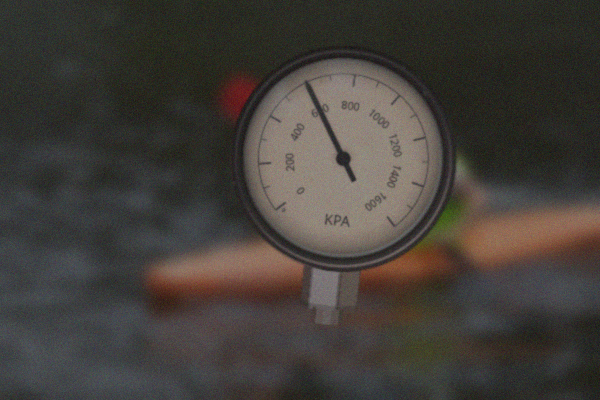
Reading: kPa 600
